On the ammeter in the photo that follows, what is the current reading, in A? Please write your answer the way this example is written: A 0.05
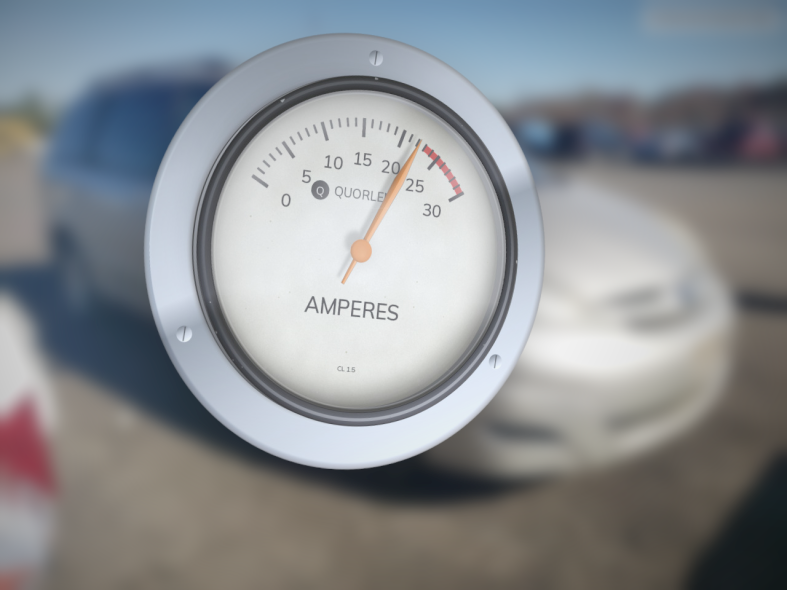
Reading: A 22
